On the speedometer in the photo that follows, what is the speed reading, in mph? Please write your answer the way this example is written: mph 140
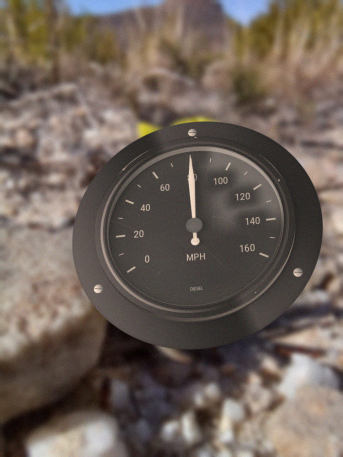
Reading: mph 80
